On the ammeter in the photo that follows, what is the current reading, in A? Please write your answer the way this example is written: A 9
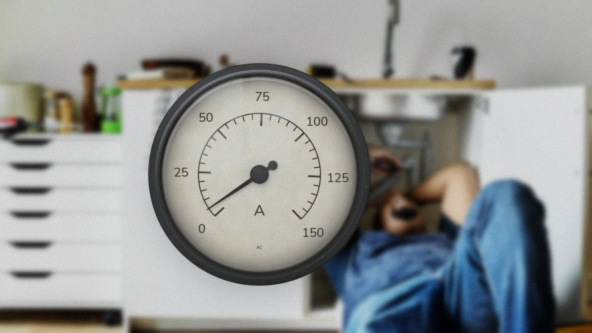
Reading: A 5
